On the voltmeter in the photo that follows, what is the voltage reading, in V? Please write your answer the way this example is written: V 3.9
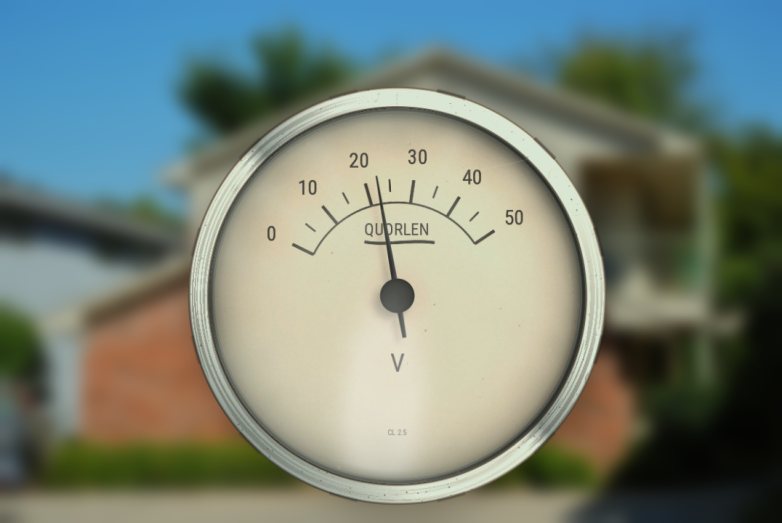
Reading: V 22.5
